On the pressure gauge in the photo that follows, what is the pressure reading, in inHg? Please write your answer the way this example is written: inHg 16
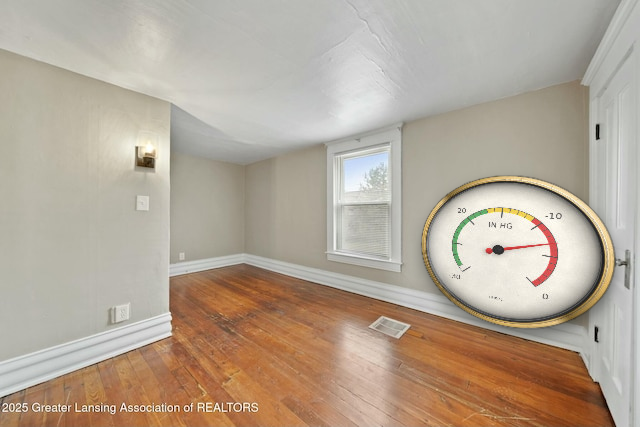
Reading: inHg -7
